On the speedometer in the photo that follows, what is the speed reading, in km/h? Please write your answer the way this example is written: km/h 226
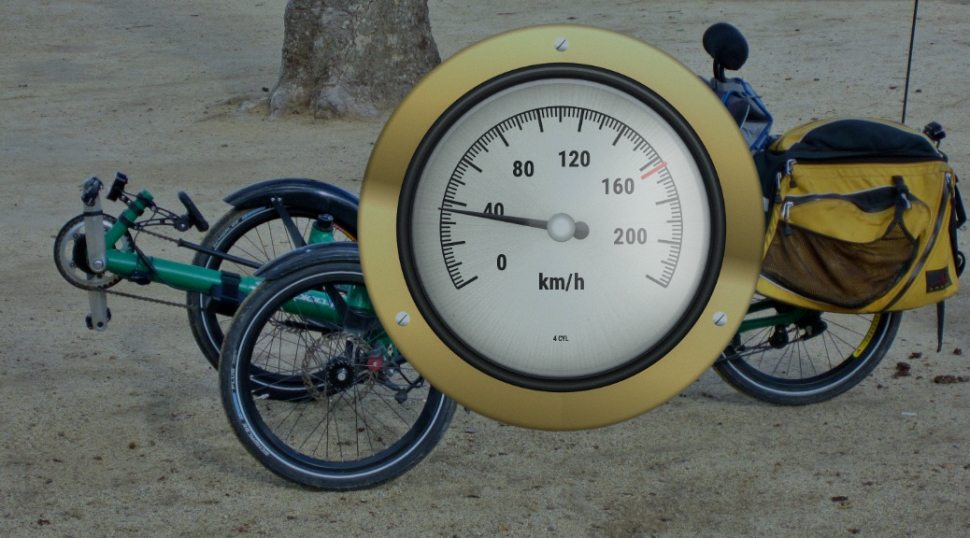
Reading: km/h 36
